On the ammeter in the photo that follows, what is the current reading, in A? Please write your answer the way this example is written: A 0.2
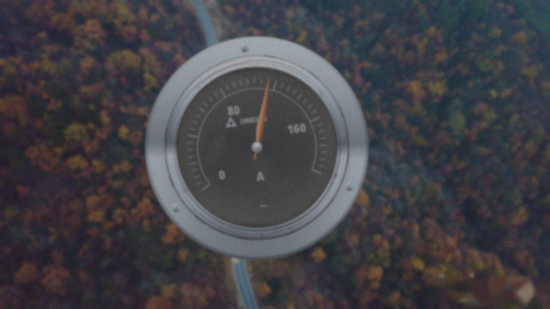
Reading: A 115
